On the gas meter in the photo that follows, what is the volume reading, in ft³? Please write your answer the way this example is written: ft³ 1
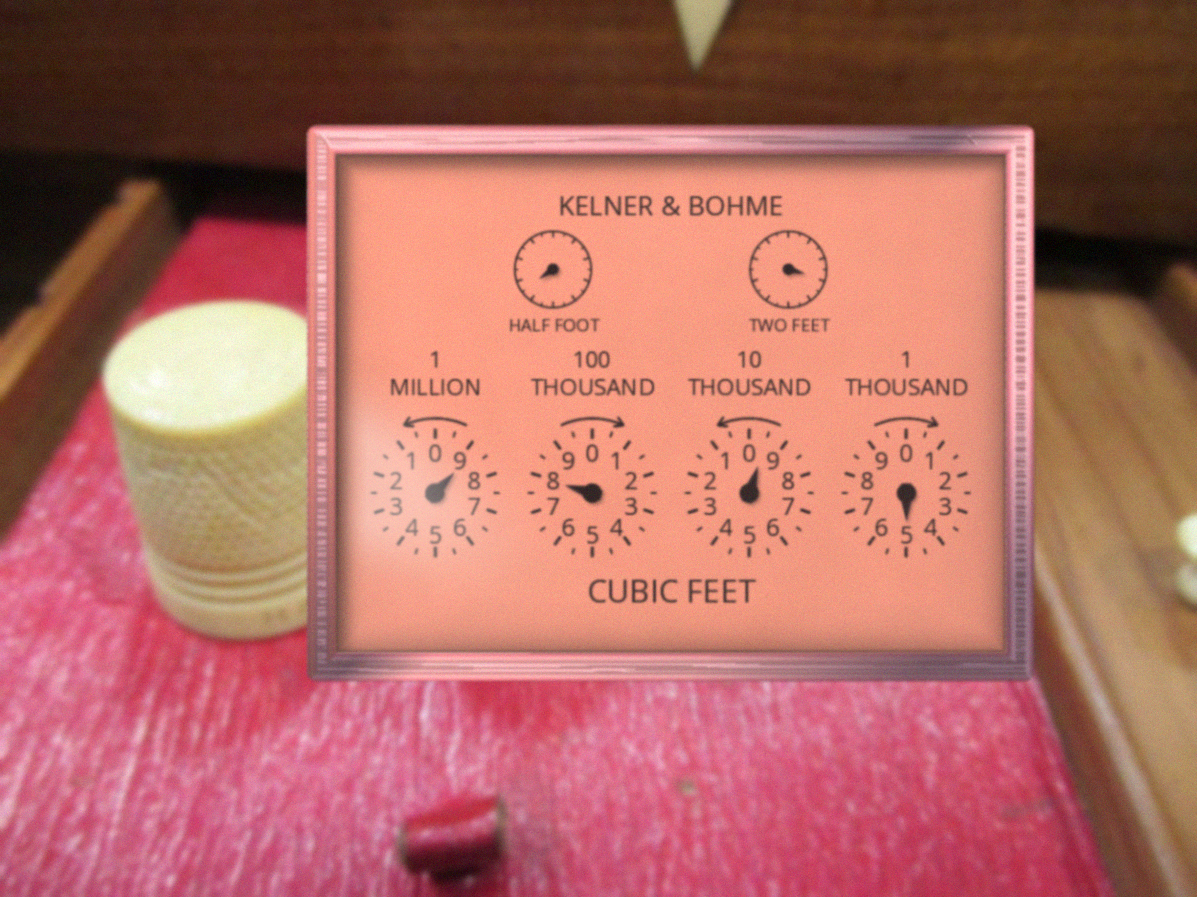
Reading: ft³ 879500
